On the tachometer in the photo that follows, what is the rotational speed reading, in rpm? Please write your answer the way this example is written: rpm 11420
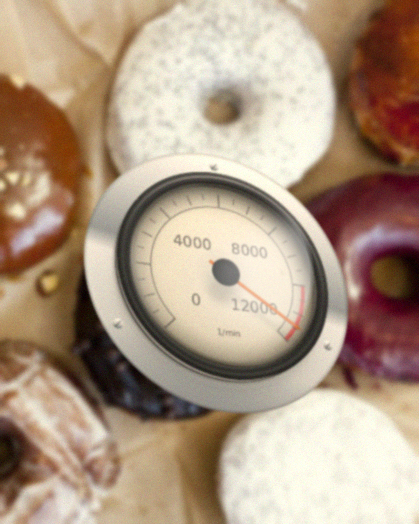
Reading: rpm 11500
